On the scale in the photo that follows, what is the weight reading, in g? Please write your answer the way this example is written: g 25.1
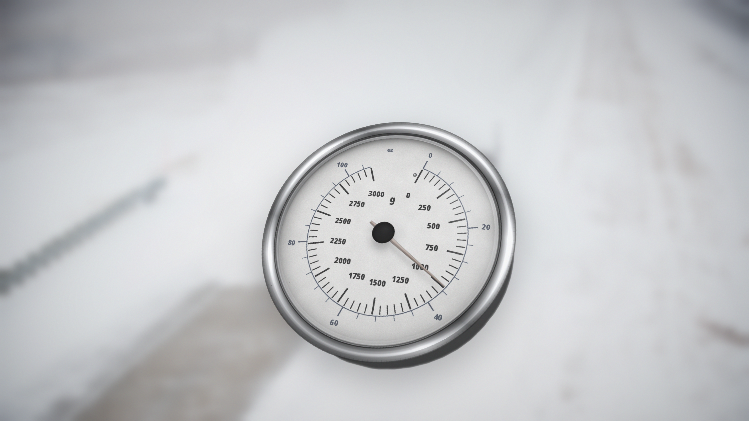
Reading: g 1000
